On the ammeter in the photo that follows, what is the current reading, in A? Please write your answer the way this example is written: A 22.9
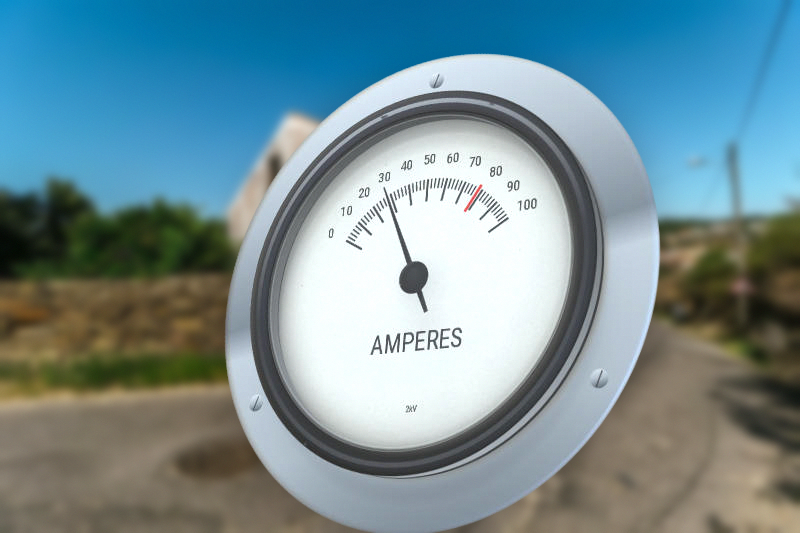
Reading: A 30
